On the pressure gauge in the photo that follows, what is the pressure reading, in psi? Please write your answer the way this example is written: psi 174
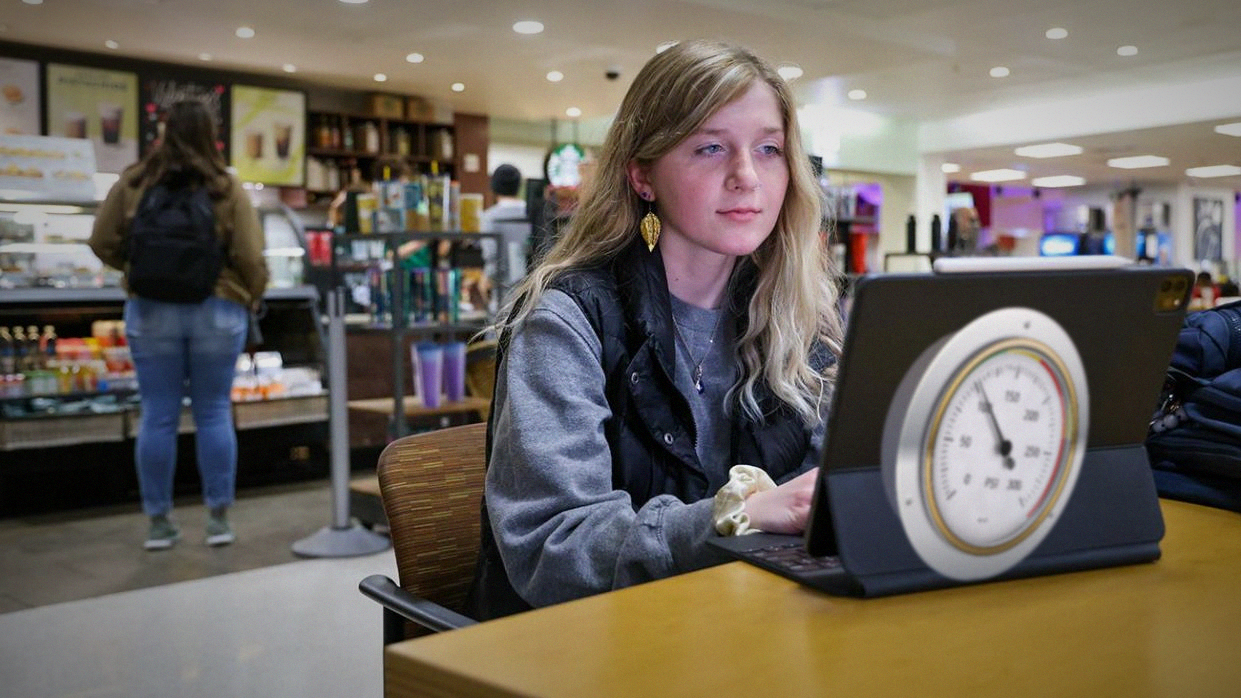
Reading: psi 100
